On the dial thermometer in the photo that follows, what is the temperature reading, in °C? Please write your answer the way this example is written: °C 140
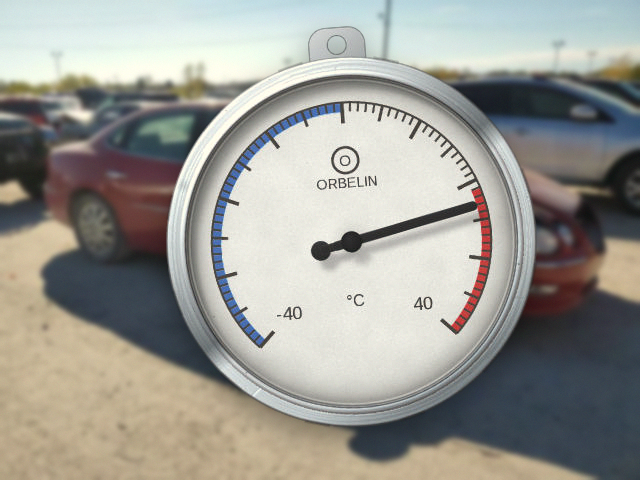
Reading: °C 23
